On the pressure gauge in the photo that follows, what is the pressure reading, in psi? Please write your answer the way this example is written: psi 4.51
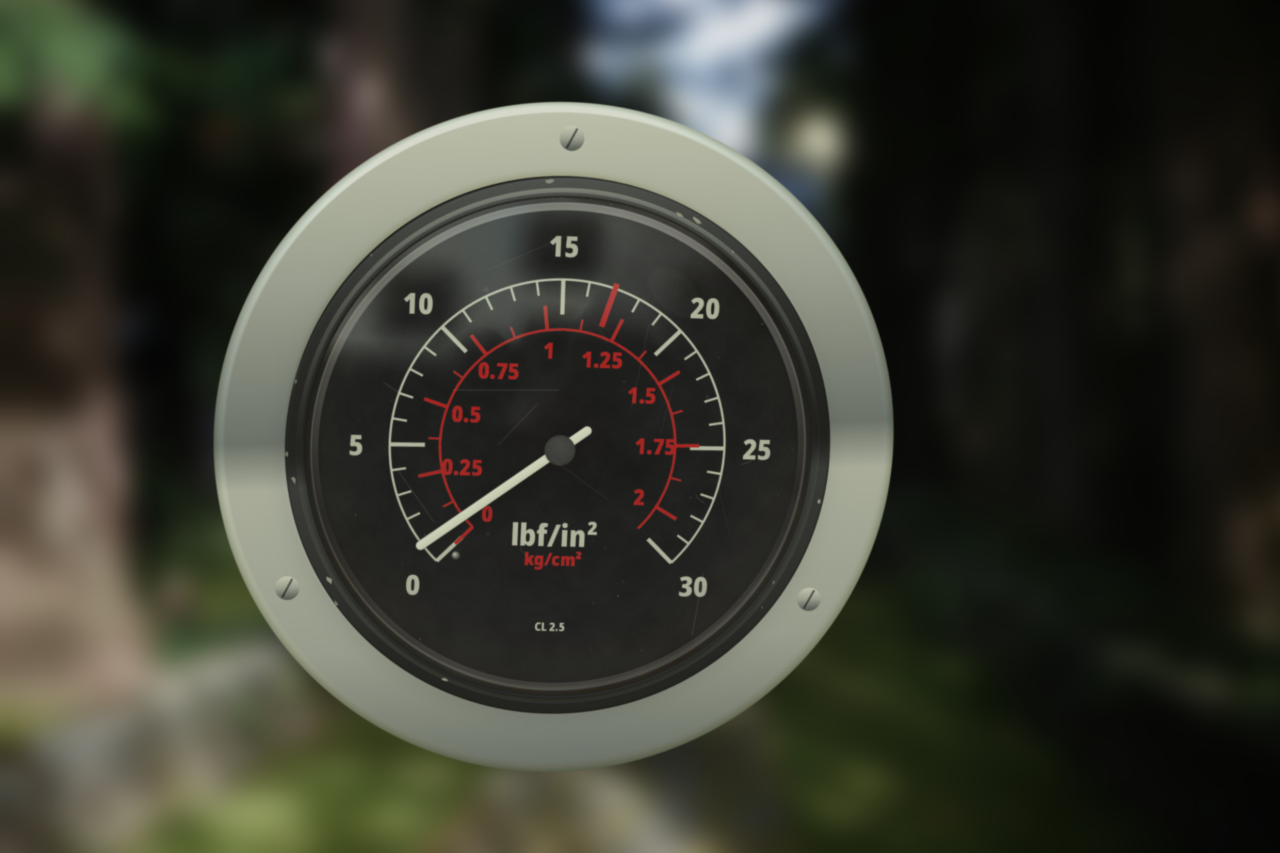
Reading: psi 1
